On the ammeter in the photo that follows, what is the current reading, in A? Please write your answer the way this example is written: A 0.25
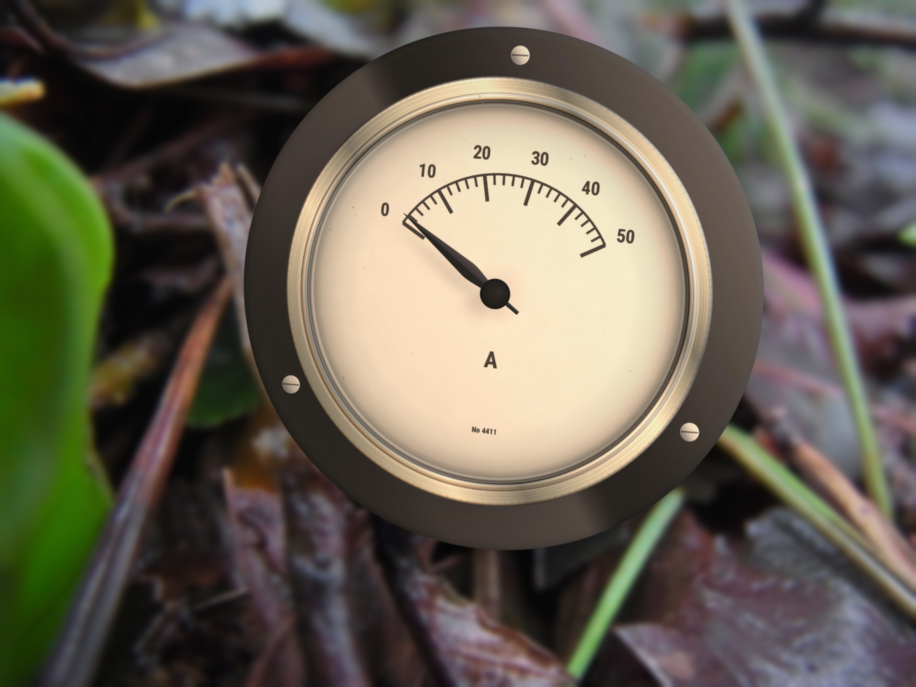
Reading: A 2
